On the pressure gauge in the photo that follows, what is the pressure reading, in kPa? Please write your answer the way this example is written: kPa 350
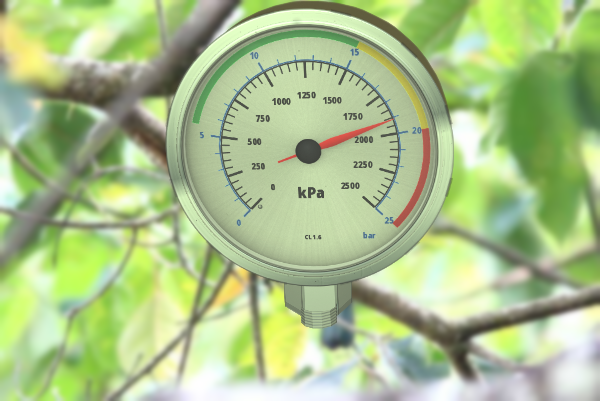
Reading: kPa 1900
